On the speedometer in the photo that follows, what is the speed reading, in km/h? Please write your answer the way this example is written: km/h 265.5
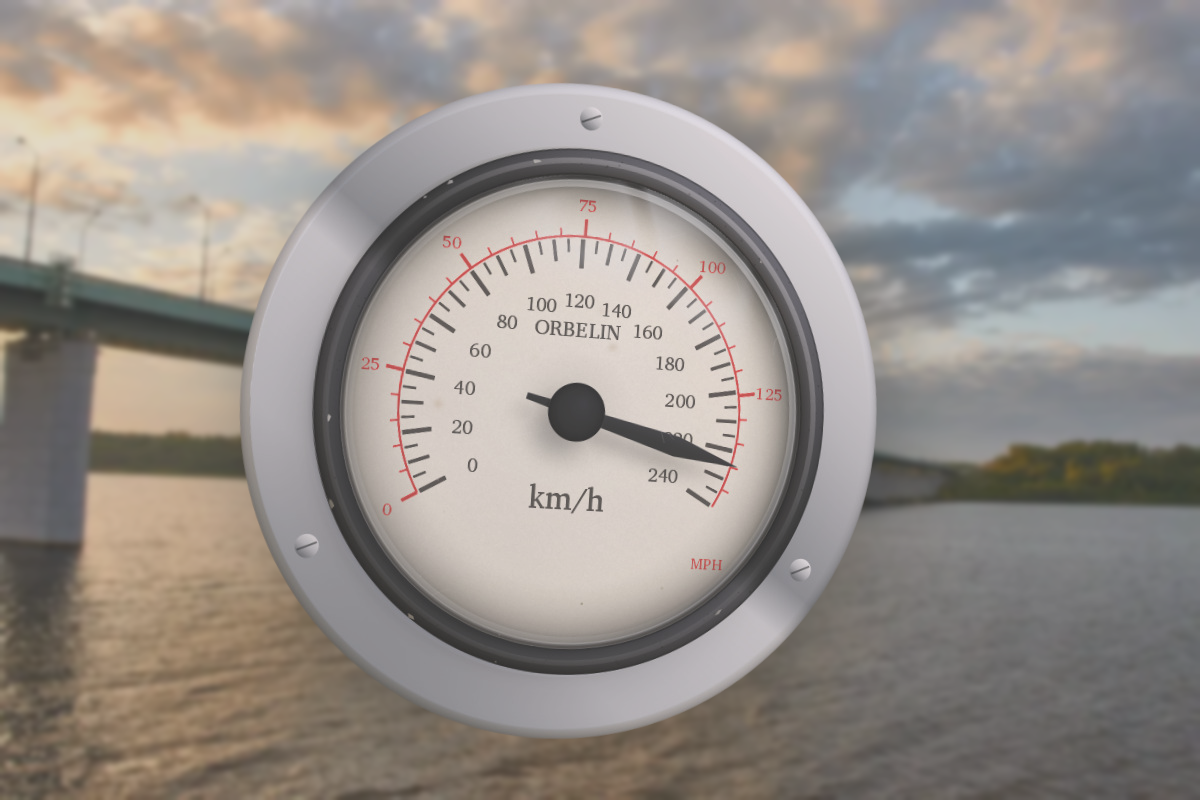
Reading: km/h 225
